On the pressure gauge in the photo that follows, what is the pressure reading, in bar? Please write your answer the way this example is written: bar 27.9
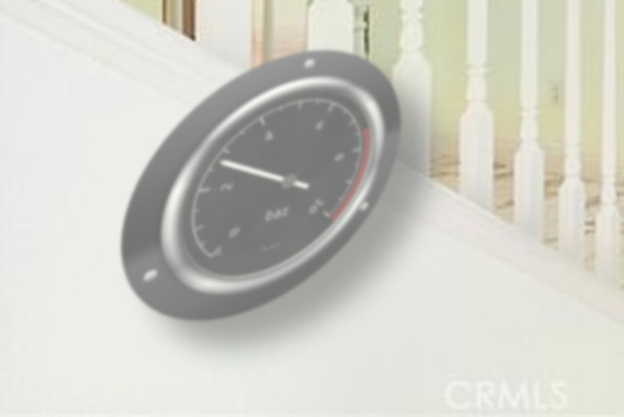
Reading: bar 2.75
